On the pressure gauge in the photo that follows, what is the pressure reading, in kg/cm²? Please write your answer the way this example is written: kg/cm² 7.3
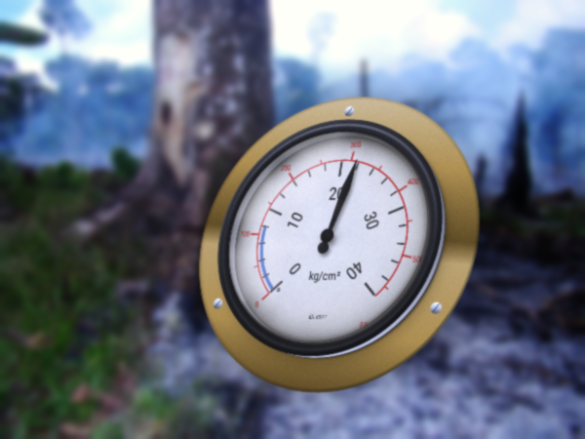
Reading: kg/cm² 22
